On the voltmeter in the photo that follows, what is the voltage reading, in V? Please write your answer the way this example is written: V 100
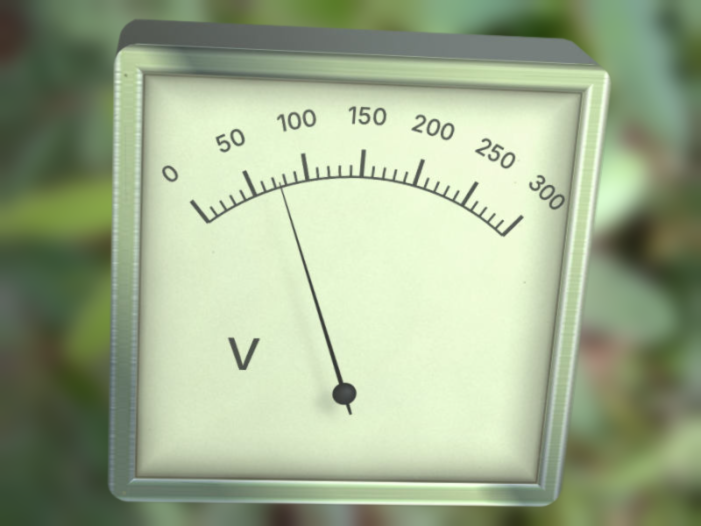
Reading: V 75
